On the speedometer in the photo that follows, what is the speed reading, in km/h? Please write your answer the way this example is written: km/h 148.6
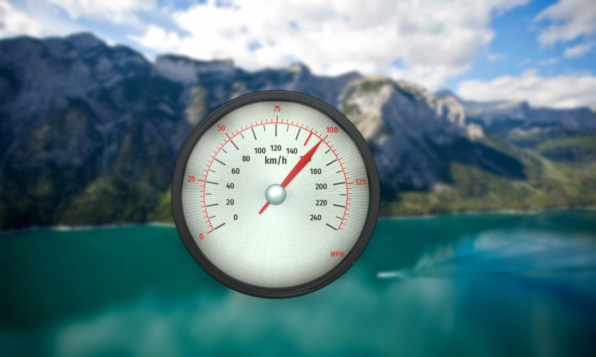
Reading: km/h 160
